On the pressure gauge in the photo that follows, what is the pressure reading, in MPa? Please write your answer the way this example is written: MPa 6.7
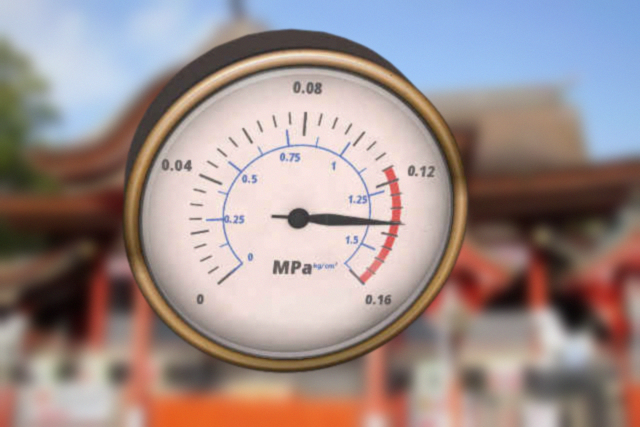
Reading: MPa 0.135
